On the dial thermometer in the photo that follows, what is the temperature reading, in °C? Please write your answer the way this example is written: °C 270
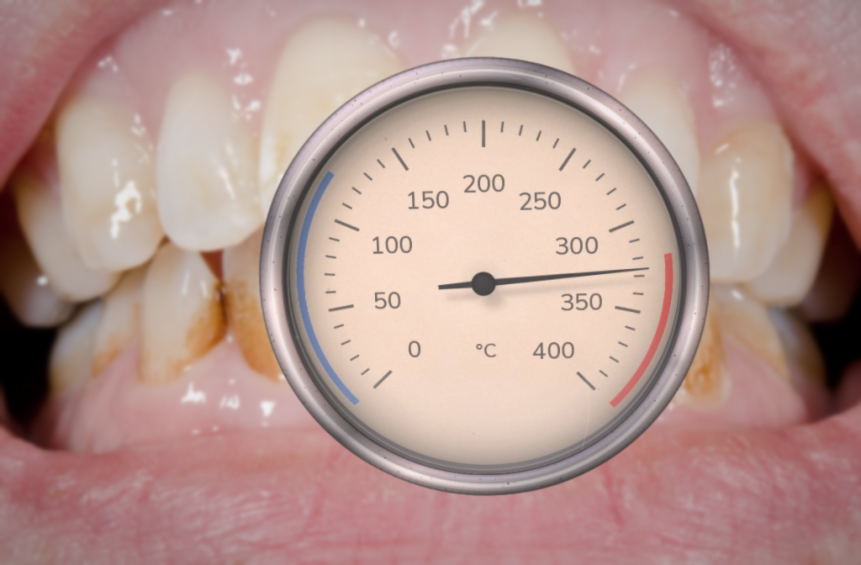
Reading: °C 325
